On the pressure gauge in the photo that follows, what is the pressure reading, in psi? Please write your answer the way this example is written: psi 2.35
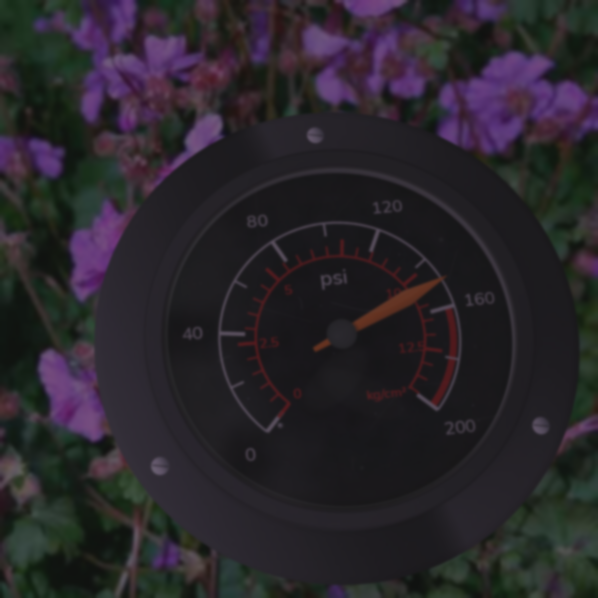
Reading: psi 150
